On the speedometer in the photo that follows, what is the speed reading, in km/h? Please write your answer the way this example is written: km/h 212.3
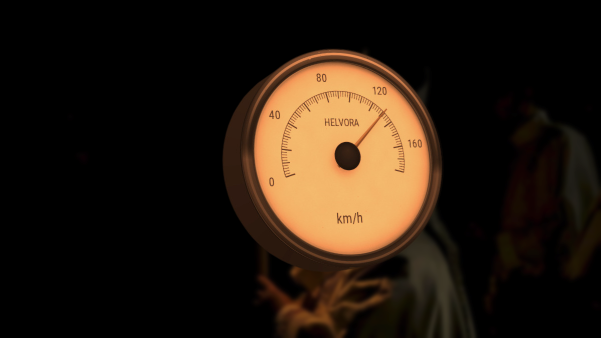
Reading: km/h 130
